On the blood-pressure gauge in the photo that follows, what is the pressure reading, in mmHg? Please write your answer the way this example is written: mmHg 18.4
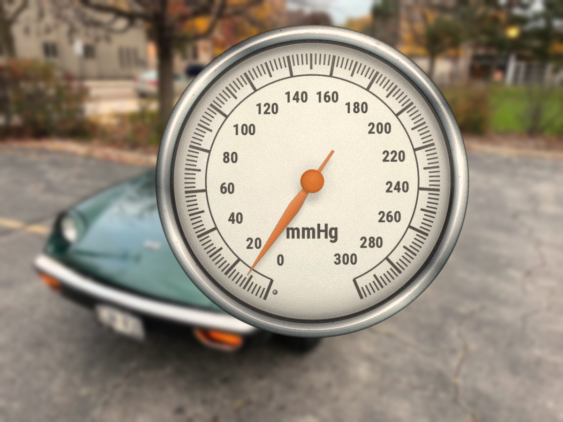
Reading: mmHg 12
